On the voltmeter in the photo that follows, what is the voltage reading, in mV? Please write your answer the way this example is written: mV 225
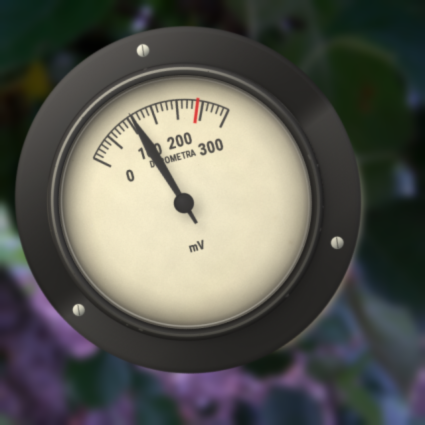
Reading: mV 110
